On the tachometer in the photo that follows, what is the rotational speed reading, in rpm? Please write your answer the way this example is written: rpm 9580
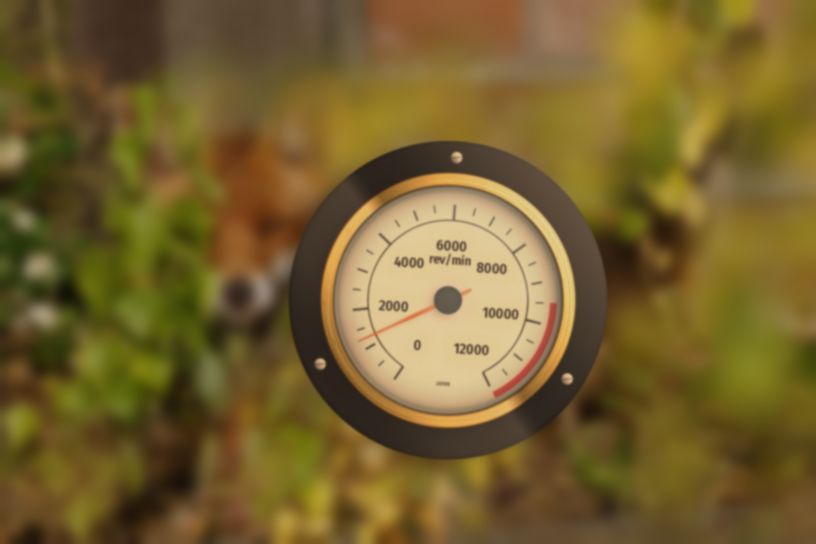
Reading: rpm 1250
